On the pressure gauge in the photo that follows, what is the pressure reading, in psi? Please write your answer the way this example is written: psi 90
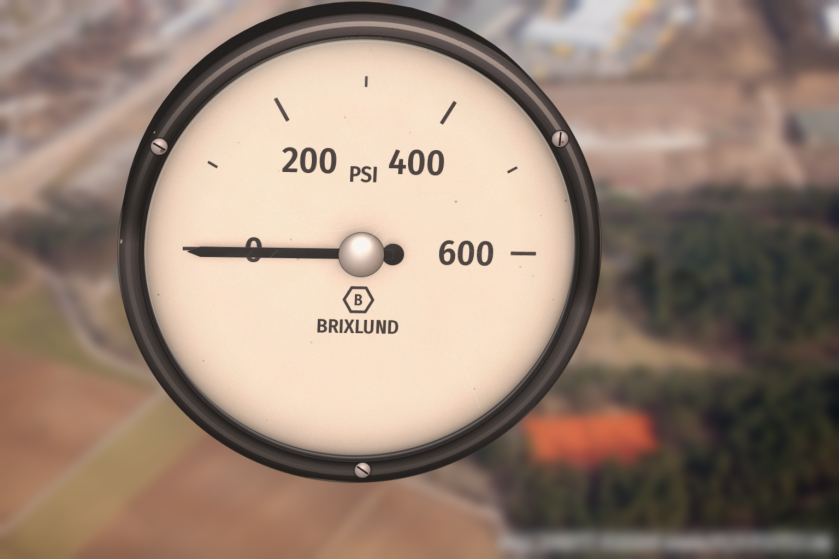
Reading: psi 0
